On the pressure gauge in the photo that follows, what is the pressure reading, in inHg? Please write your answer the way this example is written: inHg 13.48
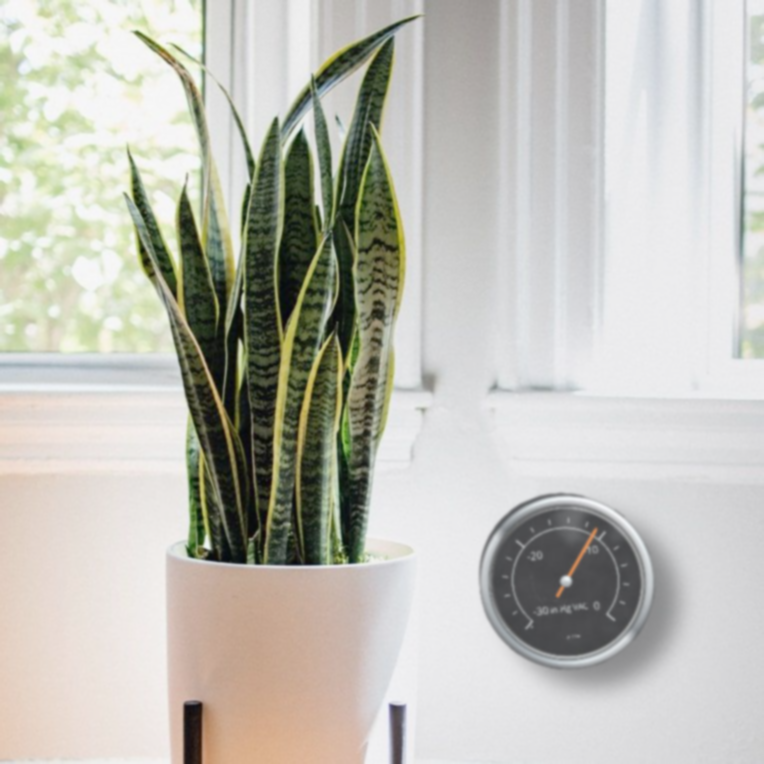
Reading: inHg -11
